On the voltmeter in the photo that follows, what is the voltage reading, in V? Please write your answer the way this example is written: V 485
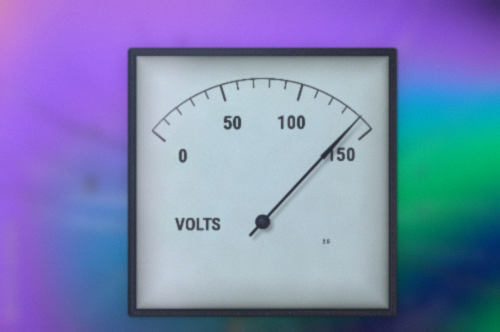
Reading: V 140
